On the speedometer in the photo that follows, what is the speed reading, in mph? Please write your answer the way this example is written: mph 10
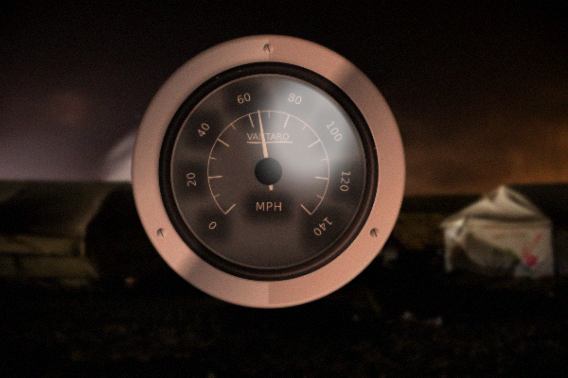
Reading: mph 65
